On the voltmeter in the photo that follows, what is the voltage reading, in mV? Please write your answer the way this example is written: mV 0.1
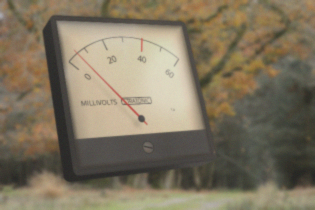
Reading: mV 5
